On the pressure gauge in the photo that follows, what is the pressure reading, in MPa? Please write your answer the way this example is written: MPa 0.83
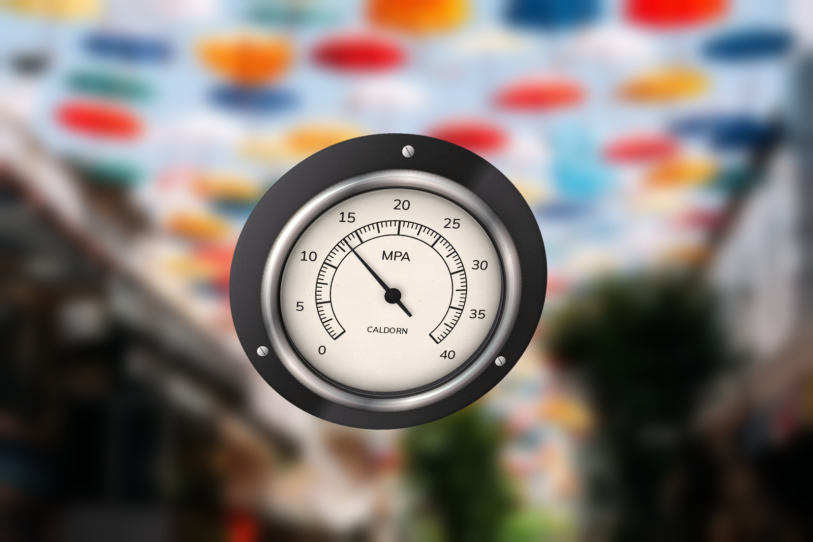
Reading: MPa 13.5
